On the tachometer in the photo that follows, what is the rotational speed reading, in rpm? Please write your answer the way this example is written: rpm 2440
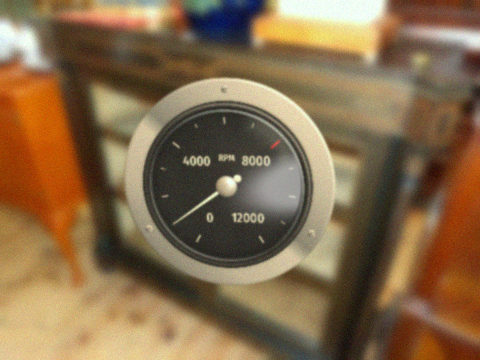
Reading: rpm 1000
